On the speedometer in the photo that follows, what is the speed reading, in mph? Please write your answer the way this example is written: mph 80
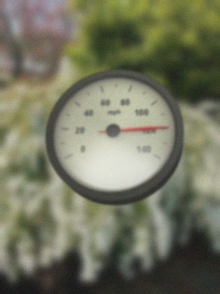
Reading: mph 120
